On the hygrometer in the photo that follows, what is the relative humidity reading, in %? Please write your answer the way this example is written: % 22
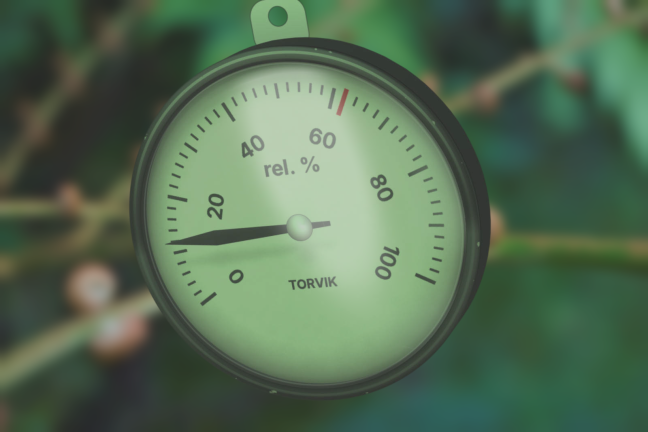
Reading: % 12
